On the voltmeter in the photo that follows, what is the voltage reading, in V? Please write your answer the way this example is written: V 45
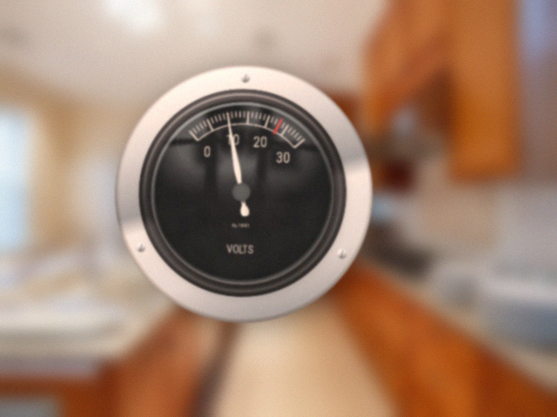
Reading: V 10
